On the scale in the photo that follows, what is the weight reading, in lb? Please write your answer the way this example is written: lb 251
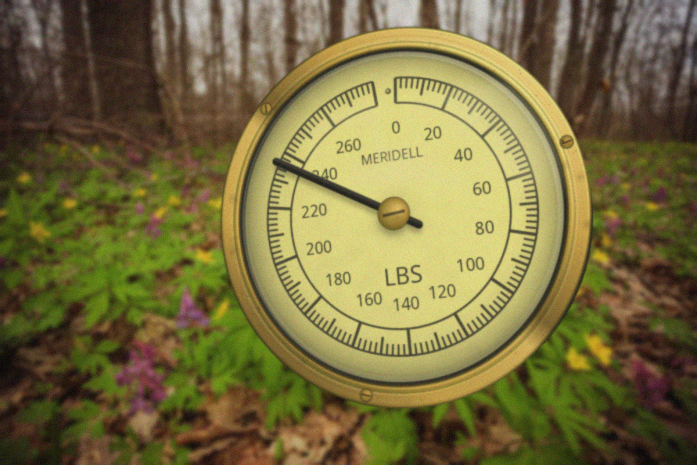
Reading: lb 236
